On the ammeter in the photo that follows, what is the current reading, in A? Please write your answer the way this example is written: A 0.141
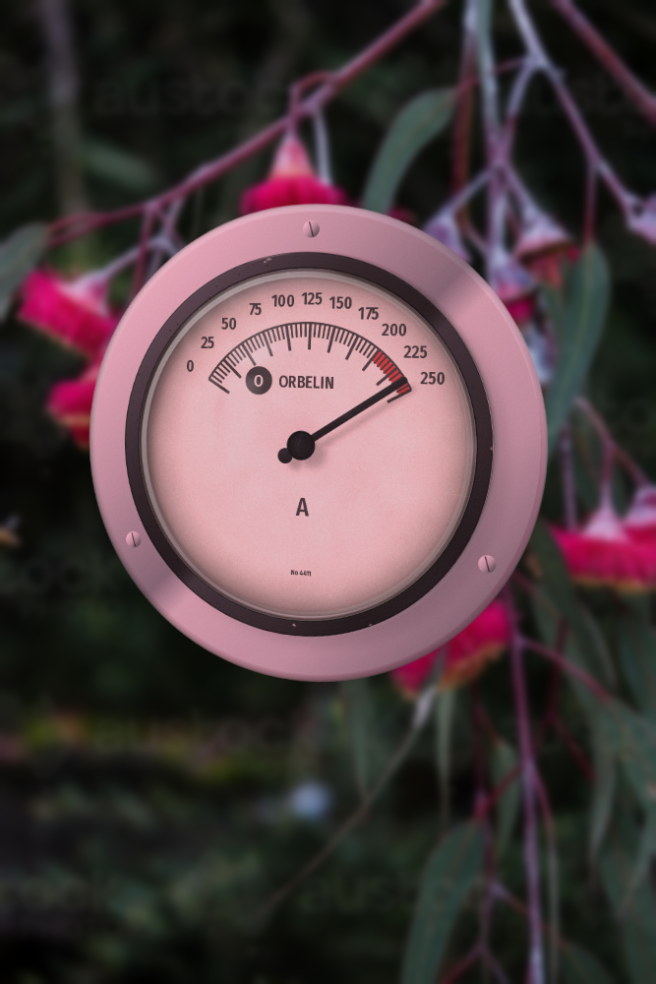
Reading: A 240
